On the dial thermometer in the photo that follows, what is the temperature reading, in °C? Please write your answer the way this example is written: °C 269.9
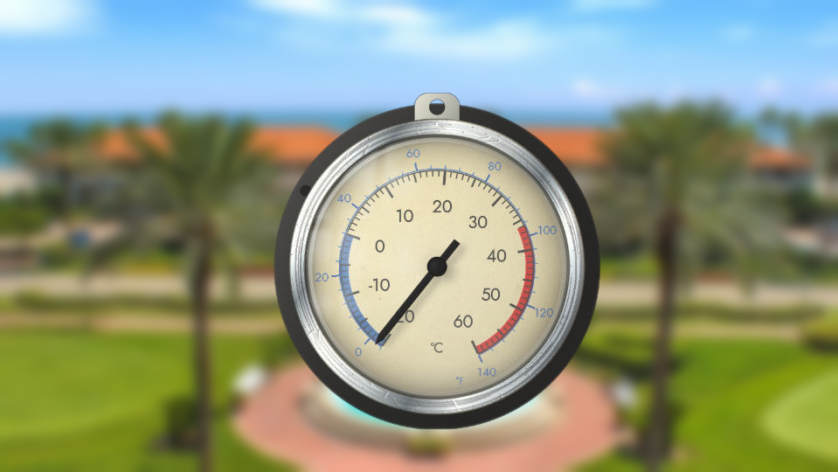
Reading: °C -19
